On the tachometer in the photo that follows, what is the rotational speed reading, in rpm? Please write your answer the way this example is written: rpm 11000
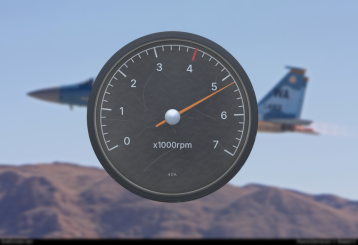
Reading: rpm 5200
